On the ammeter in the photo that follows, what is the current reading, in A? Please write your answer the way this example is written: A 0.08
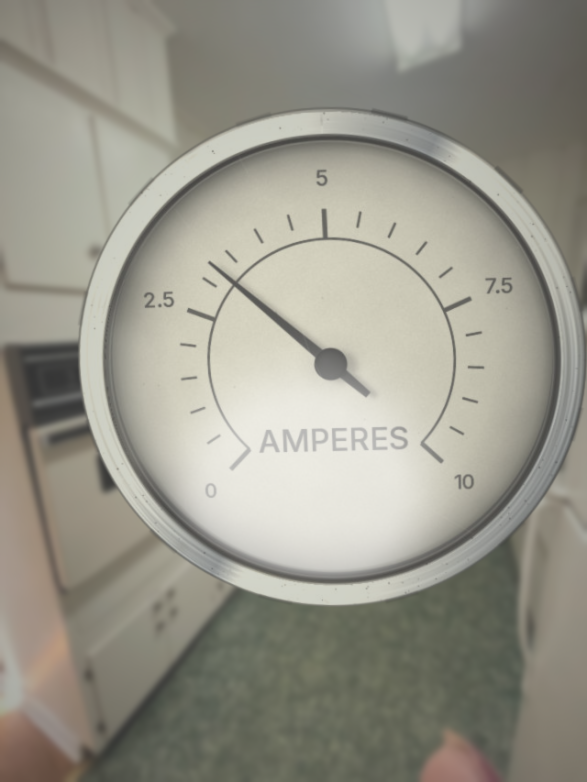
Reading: A 3.25
